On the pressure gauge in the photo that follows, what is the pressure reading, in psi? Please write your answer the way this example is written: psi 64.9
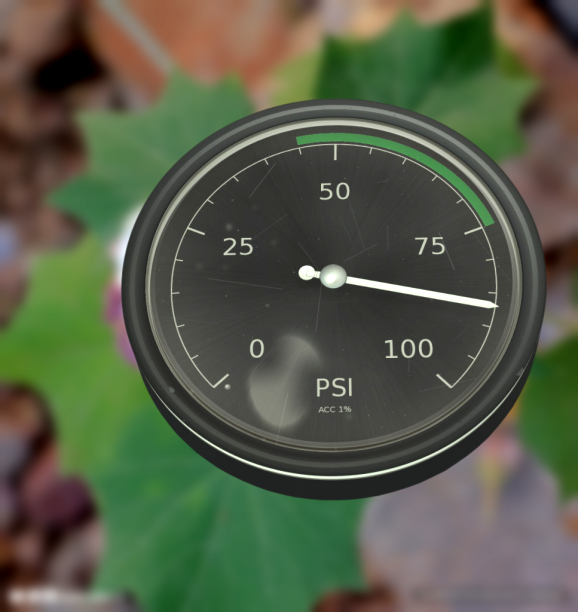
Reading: psi 87.5
